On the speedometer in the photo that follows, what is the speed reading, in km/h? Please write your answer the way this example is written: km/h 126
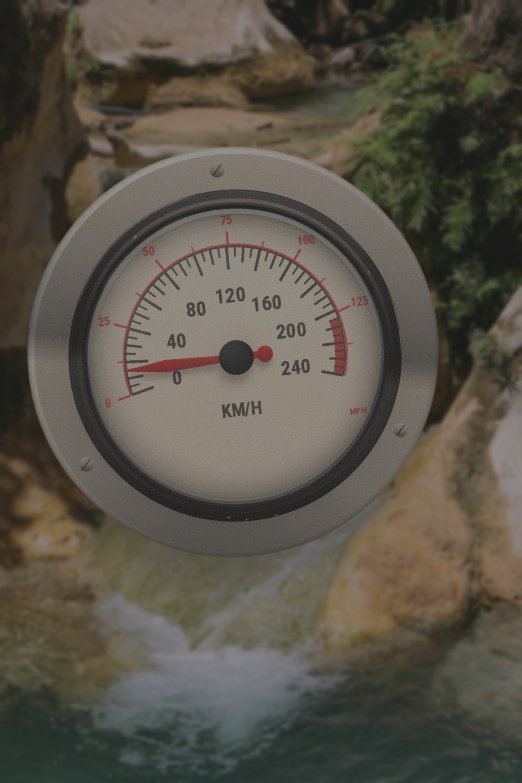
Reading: km/h 15
